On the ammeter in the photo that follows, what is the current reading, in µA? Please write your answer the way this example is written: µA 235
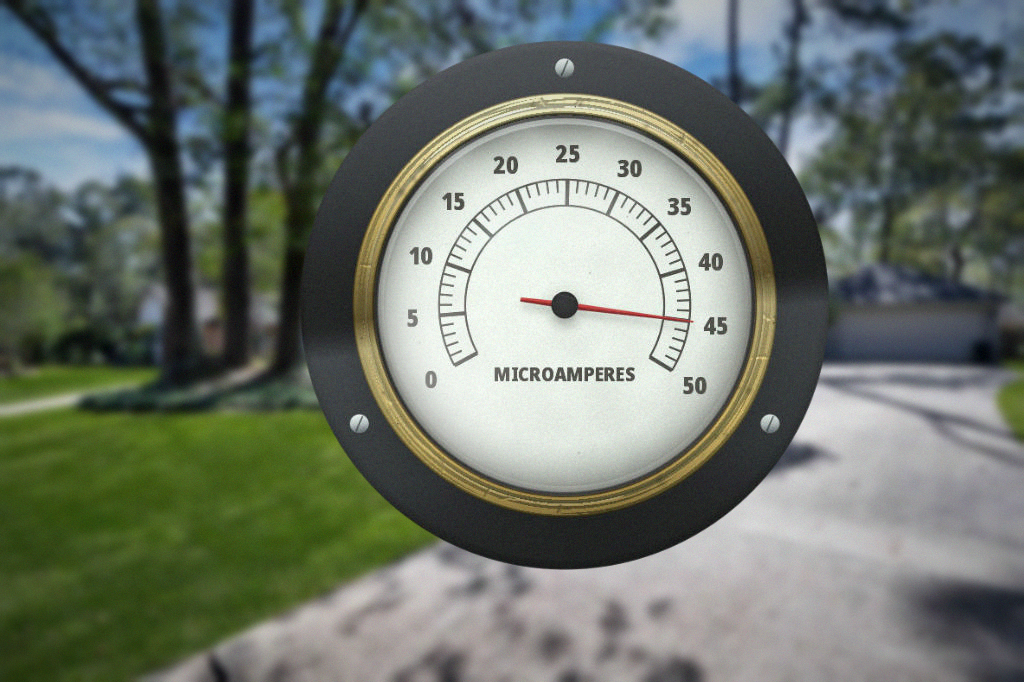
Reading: µA 45
